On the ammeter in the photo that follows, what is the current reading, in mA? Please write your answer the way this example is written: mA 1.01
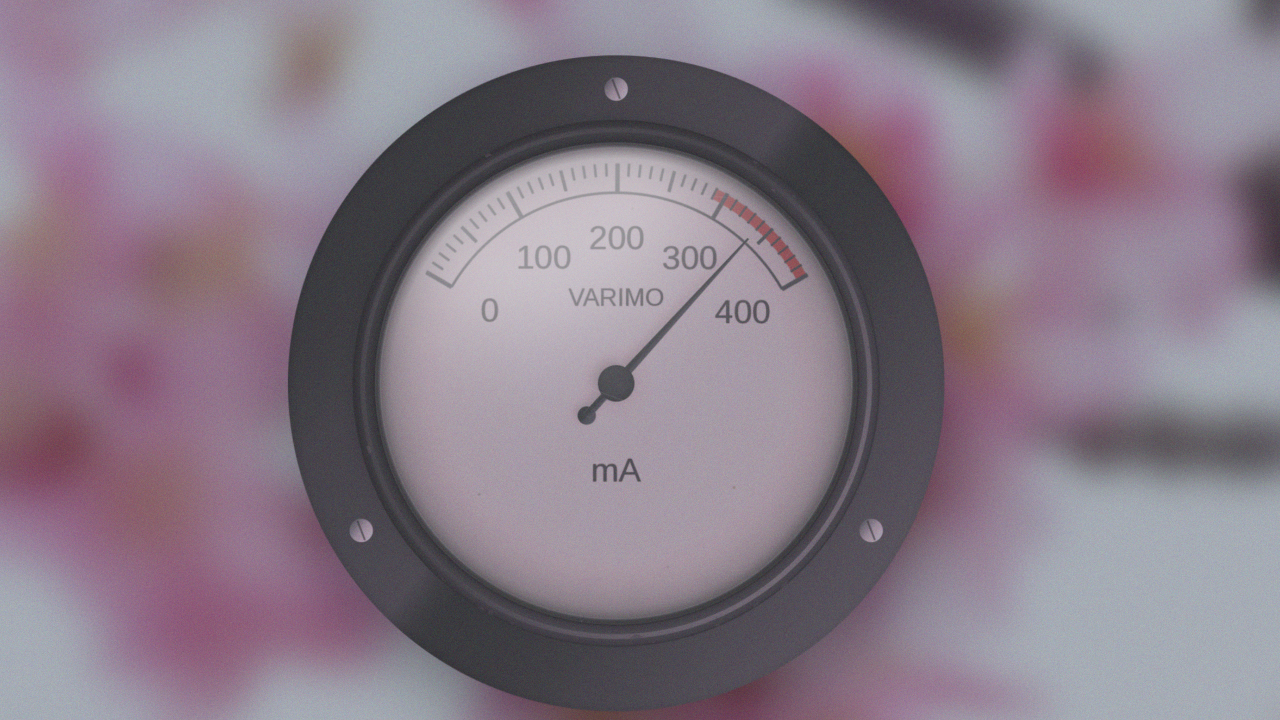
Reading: mA 340
